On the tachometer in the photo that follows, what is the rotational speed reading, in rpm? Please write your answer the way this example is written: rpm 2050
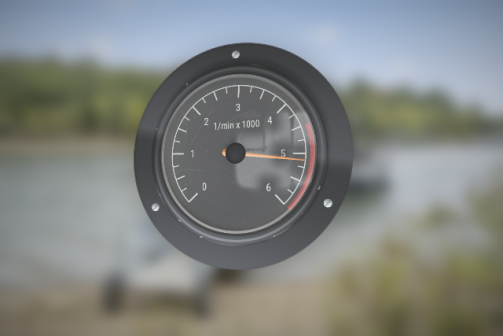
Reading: rpm 5125
